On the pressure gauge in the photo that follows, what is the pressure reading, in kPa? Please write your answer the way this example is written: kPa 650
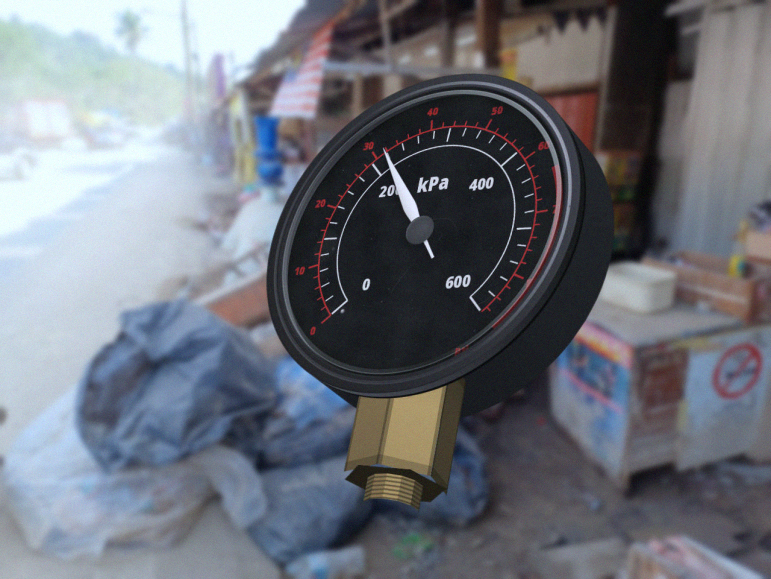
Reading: kPa 220
